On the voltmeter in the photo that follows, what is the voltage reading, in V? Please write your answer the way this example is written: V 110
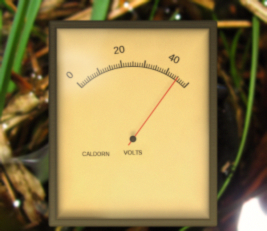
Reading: V 45
